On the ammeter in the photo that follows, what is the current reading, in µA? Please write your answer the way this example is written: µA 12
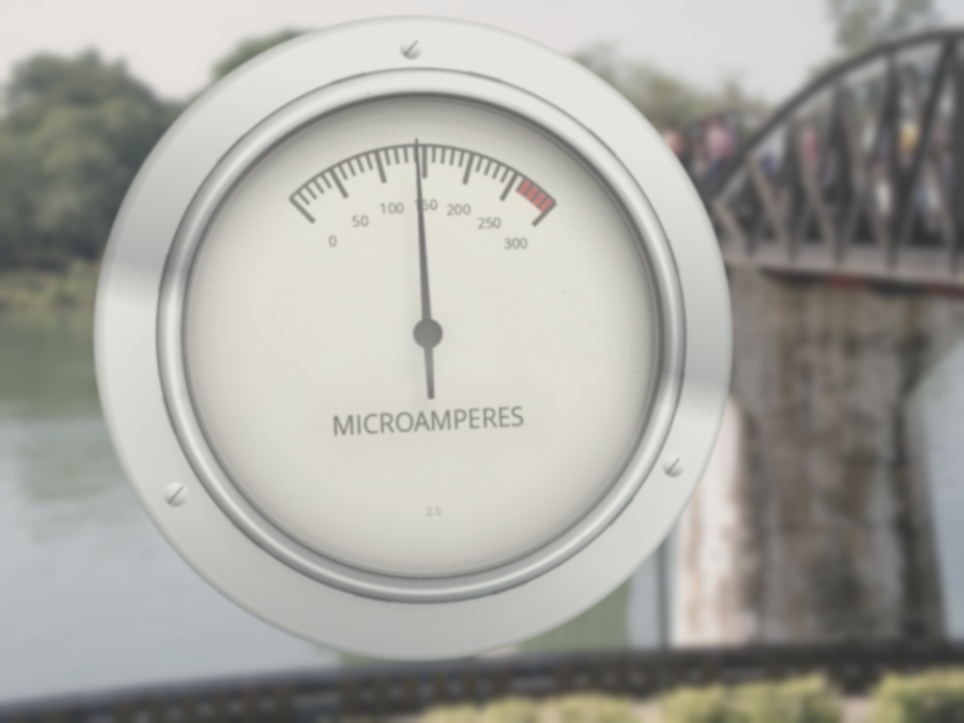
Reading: µA 140
